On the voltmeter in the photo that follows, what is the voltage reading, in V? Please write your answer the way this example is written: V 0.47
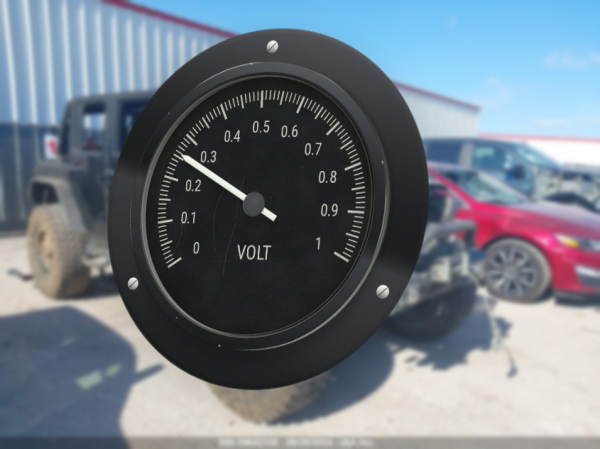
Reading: V 0.26
